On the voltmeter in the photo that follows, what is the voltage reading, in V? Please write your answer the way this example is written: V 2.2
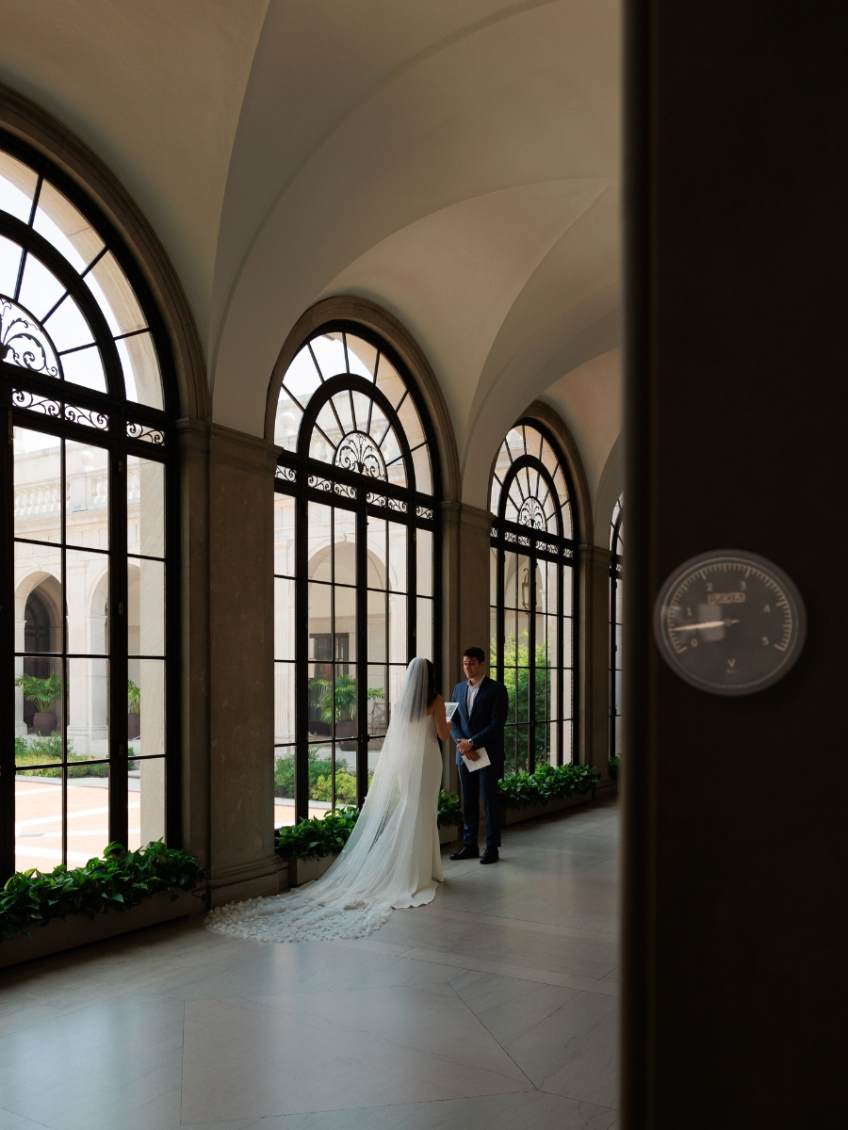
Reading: V 0.5
